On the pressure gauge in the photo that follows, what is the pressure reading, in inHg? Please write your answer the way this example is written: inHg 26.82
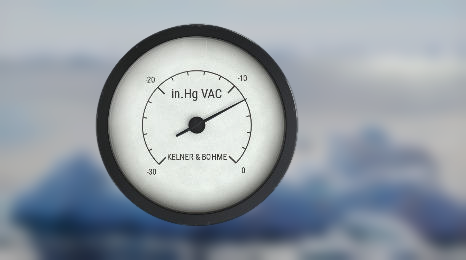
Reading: inHg -8
